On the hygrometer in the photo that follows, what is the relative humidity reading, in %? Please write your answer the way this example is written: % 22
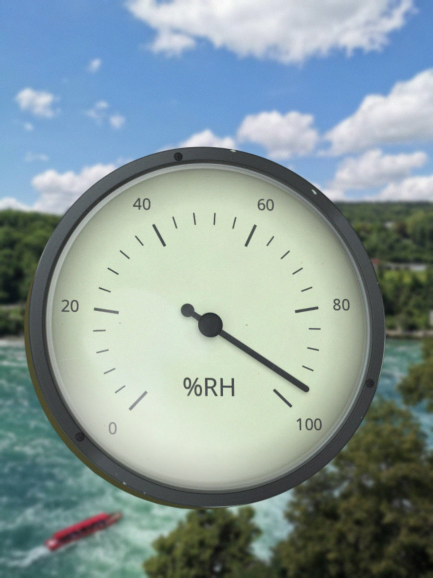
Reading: % 96
